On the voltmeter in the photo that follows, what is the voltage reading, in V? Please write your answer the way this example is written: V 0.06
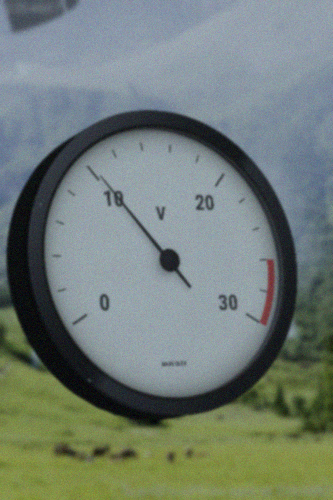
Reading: V 10
